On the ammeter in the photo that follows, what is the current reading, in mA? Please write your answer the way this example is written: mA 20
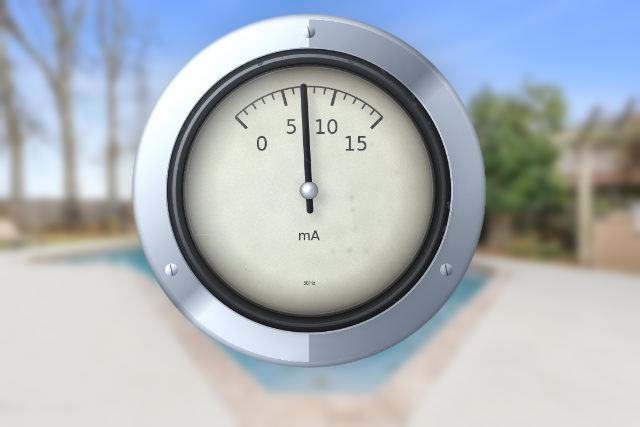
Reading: mA 7
